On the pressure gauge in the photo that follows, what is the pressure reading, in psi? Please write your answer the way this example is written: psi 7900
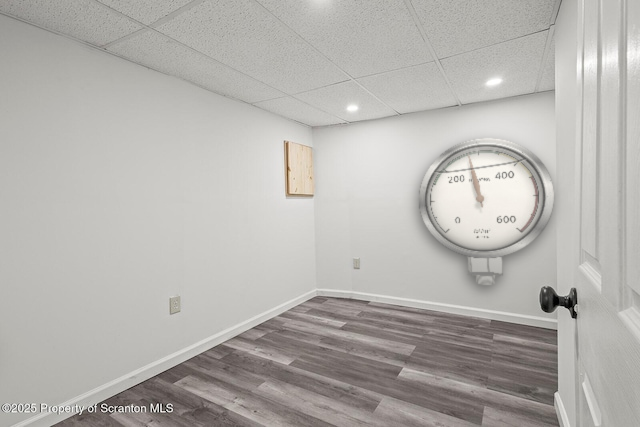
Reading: psi 275
